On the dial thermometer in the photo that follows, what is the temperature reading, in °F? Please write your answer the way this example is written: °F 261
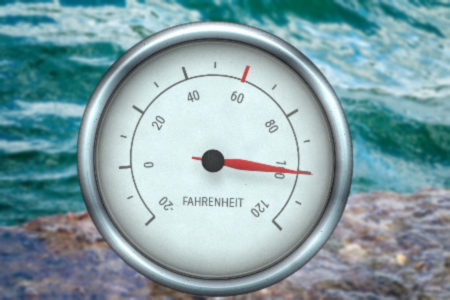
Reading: °F 100
